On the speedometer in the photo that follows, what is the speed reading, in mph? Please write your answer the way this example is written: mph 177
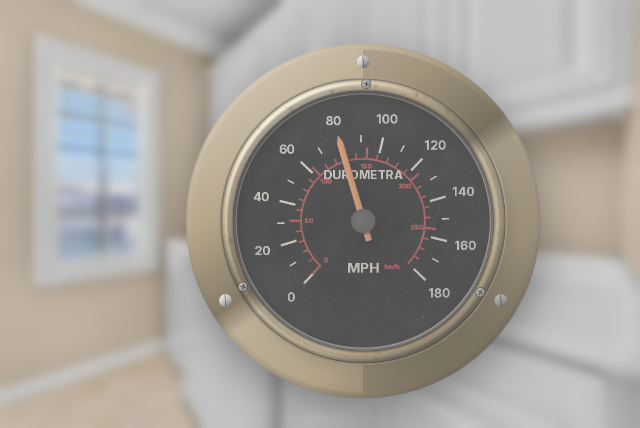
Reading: mph 80
